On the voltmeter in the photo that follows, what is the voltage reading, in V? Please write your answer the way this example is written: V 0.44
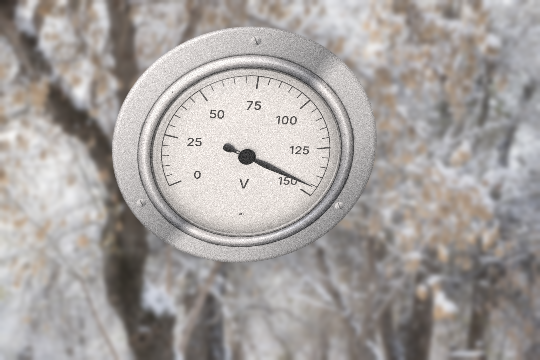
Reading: V 145
